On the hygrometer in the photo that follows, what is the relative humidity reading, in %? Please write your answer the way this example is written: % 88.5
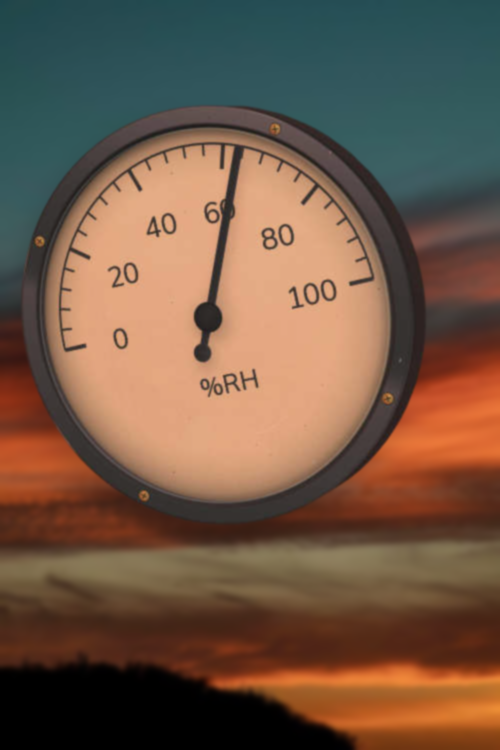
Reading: % 64
